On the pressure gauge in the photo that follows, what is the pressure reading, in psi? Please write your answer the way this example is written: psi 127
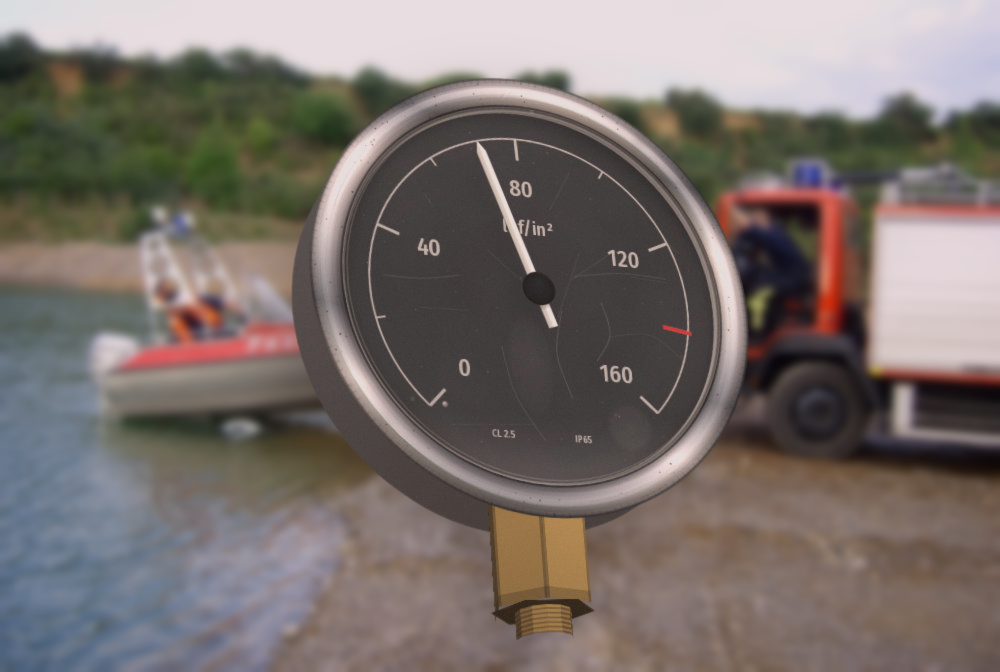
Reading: psi 70
